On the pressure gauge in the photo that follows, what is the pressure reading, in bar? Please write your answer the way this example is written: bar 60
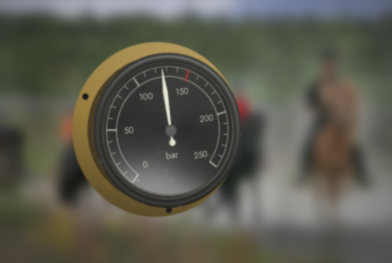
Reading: bar 125
